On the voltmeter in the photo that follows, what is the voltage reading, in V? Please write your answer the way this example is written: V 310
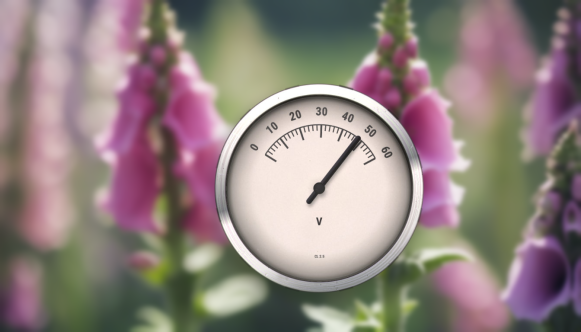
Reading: V 48
